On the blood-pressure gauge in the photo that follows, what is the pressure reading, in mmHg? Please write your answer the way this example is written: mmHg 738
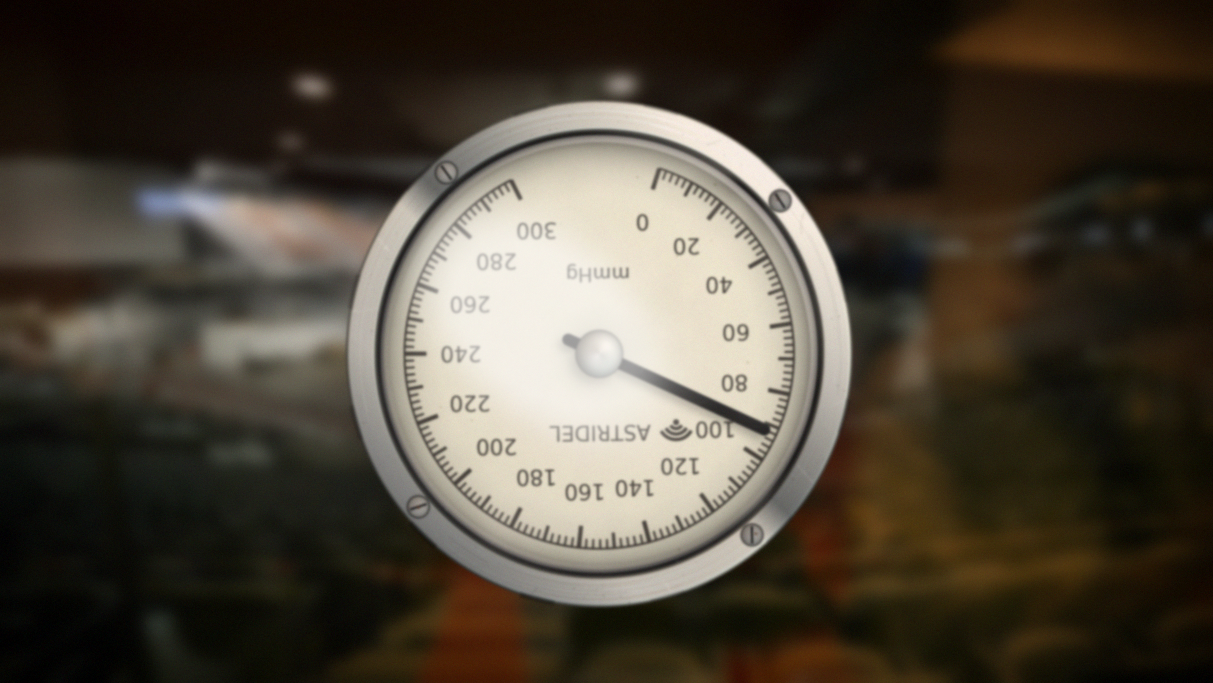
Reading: mmHg 92
